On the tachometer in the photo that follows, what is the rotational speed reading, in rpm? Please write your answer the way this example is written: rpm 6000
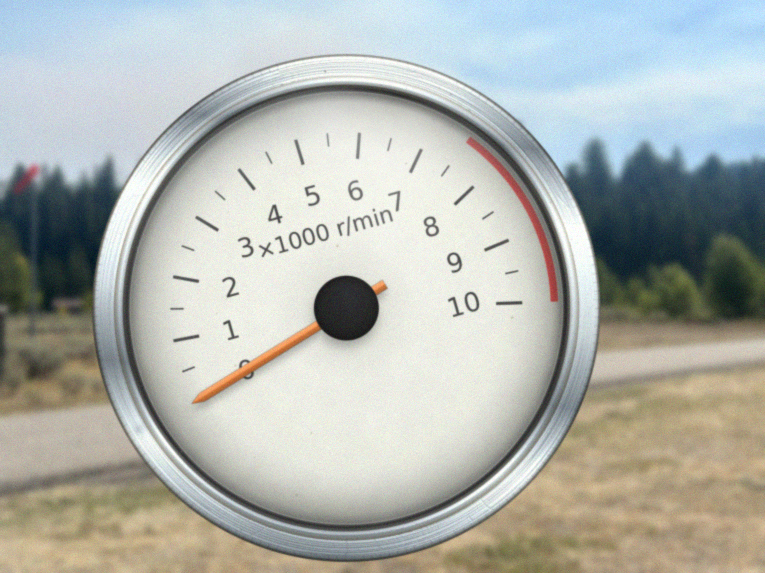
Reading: rpm 0
